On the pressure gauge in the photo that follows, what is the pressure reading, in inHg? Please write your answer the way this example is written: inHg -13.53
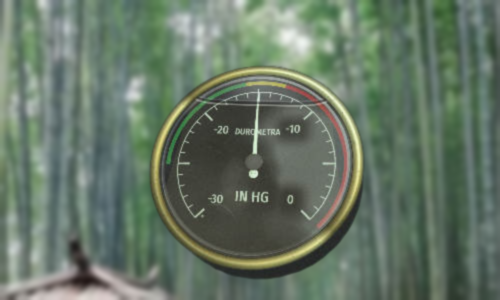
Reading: inHg -15
